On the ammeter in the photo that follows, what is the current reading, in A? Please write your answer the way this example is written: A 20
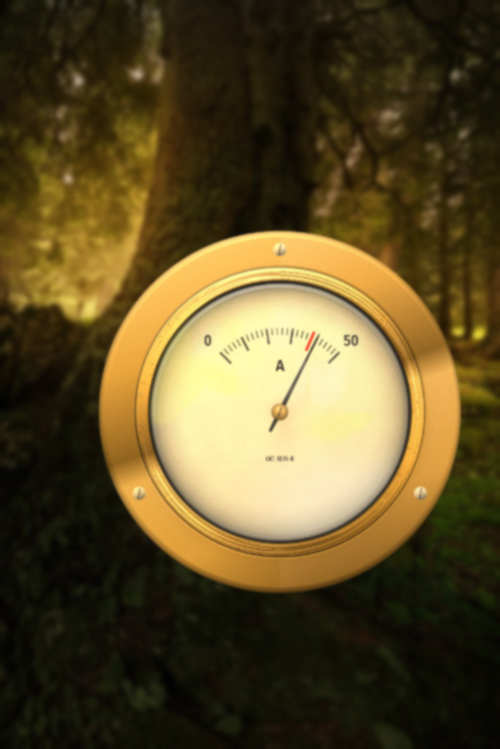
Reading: A 40
